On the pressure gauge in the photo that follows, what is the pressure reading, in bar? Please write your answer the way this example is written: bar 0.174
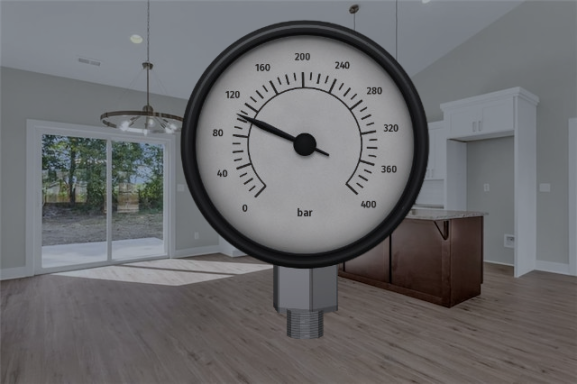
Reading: bar 105
